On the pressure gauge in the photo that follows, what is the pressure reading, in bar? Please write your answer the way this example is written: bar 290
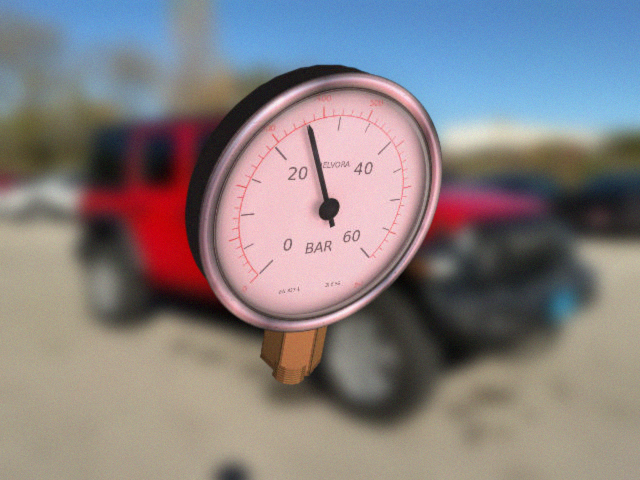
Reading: bar 25
